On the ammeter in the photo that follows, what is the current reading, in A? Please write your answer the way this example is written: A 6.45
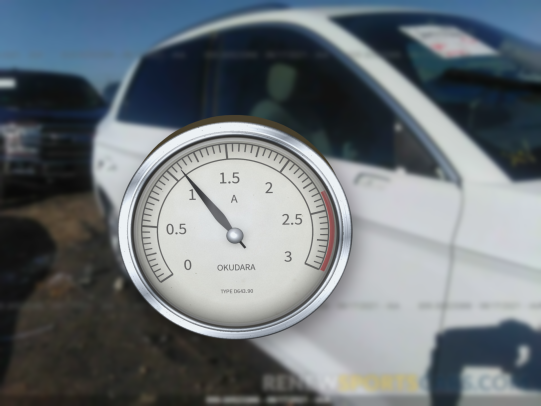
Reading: A 1.1
